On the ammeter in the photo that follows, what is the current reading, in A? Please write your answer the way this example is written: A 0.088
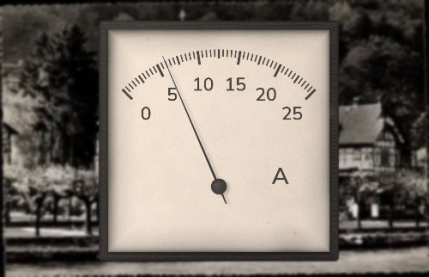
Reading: A 6
